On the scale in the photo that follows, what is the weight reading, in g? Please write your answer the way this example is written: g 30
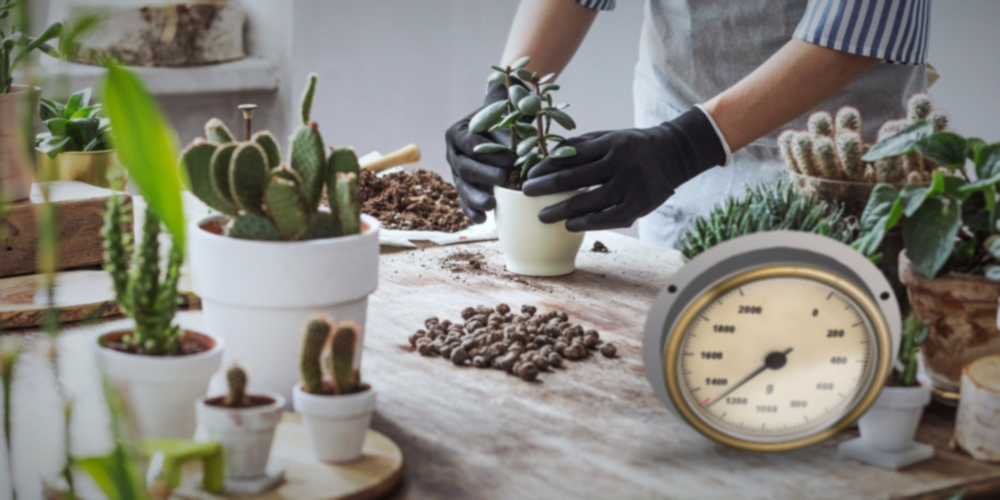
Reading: g 1300
